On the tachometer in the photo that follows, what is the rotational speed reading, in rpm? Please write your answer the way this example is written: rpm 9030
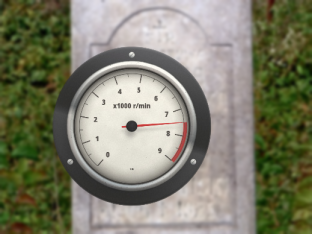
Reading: rpm 7500
